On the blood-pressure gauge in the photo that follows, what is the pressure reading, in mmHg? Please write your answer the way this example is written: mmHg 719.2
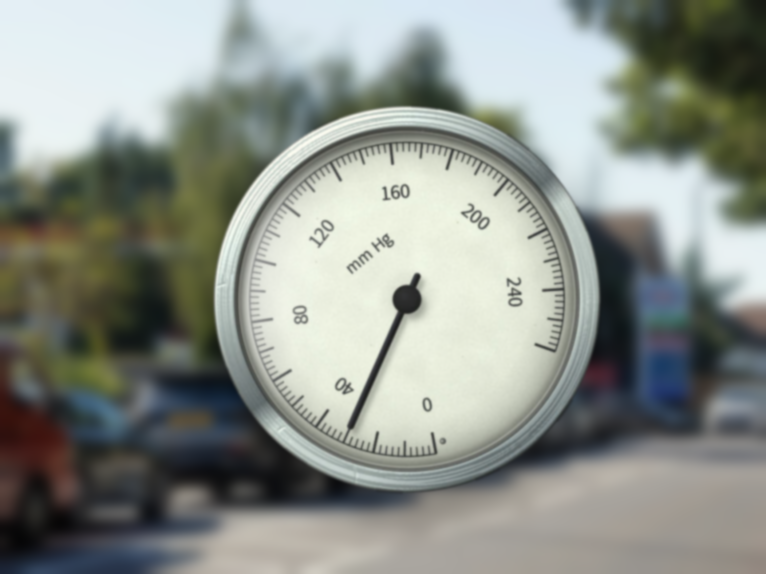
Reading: mmHg 30
